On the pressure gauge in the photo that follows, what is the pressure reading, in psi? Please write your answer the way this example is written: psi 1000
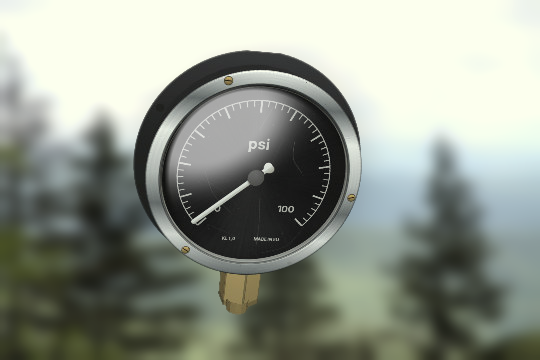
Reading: psi 2
